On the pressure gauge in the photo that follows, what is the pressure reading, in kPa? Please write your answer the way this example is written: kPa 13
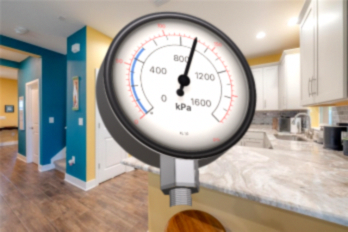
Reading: kPa 900
